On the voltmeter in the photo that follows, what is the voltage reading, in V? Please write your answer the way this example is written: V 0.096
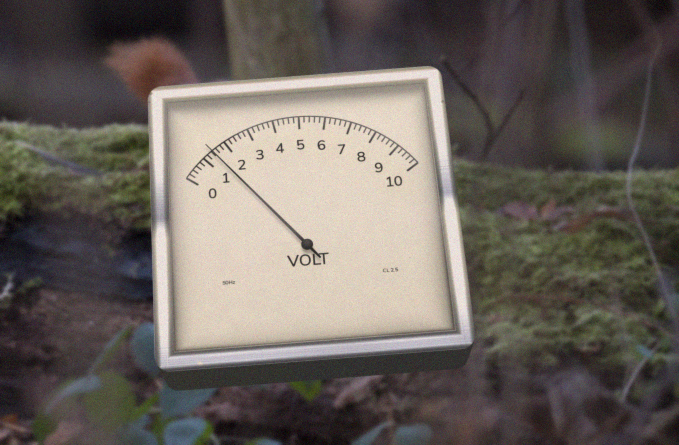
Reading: V 1.4
